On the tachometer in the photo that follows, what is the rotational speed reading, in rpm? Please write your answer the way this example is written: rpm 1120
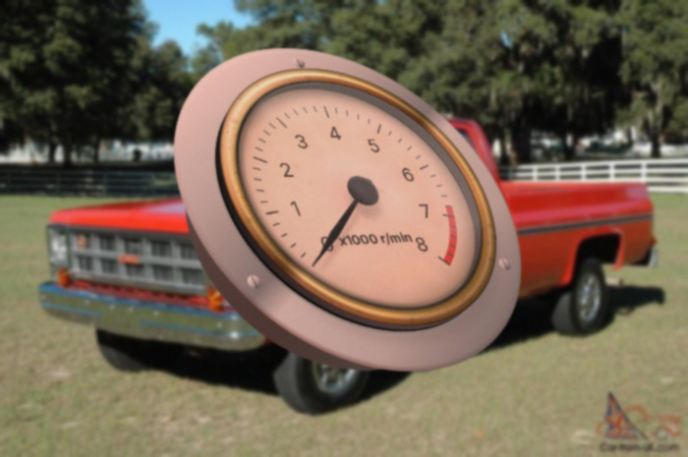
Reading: rpm 0
